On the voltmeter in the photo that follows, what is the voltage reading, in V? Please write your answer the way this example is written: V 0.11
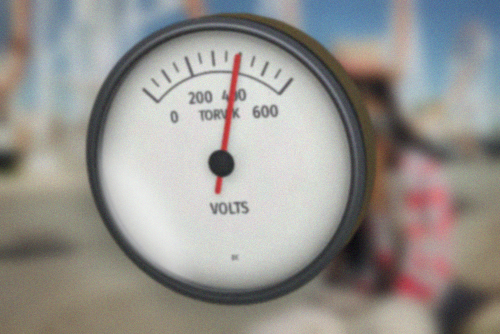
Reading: V 400
